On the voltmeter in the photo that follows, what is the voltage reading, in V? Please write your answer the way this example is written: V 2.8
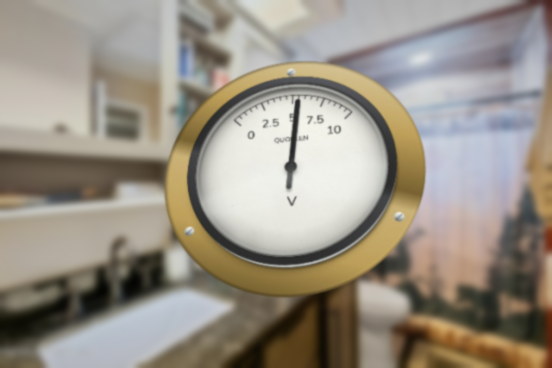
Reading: V 5.5
